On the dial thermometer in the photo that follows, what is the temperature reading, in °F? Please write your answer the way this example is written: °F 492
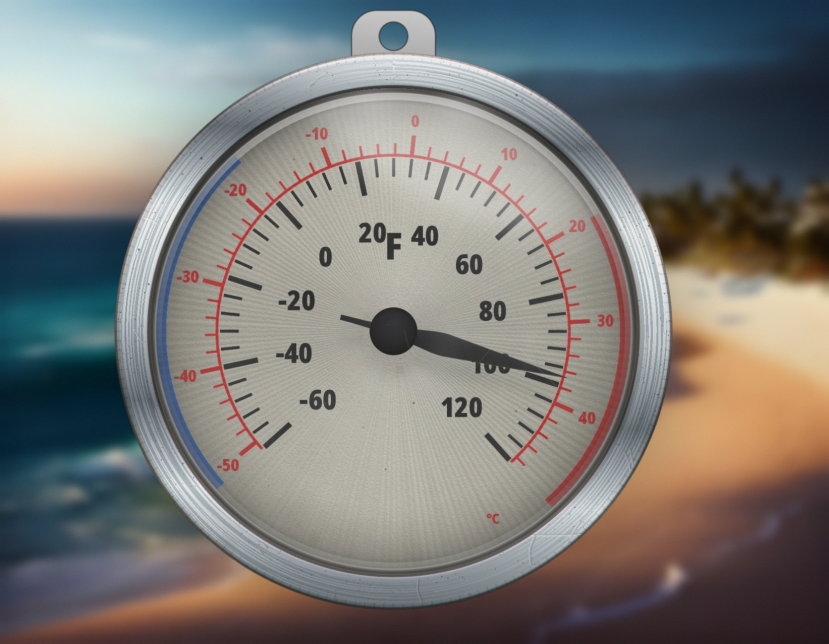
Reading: °F 98
